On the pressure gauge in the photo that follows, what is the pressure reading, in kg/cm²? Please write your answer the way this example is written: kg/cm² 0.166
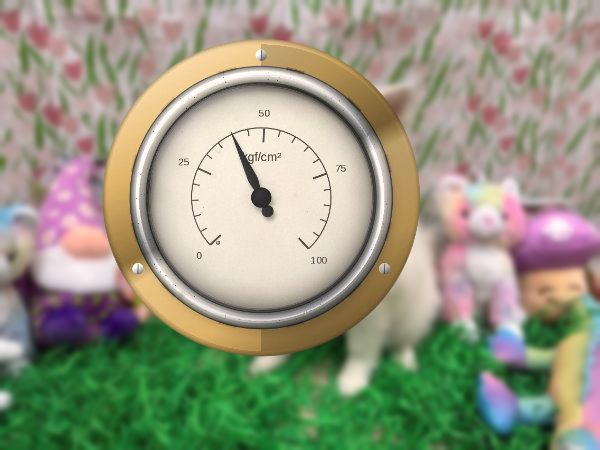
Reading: kg/cm² 40
